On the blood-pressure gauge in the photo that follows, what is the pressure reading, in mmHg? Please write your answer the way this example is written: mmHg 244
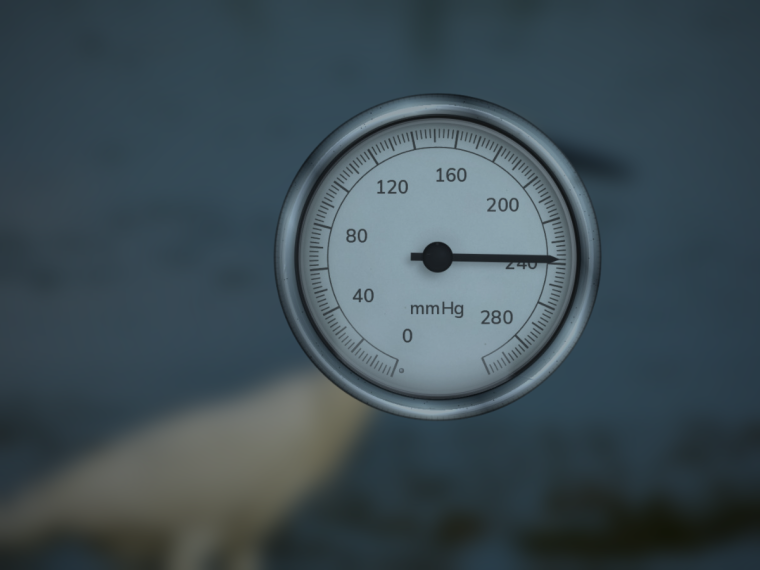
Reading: mmHg 238
